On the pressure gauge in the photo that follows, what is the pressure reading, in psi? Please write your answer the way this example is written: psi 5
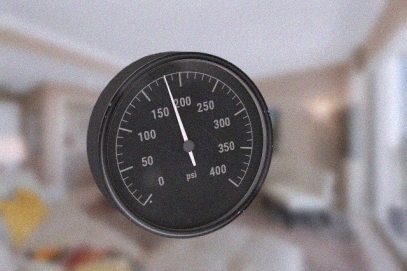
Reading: psi 180
